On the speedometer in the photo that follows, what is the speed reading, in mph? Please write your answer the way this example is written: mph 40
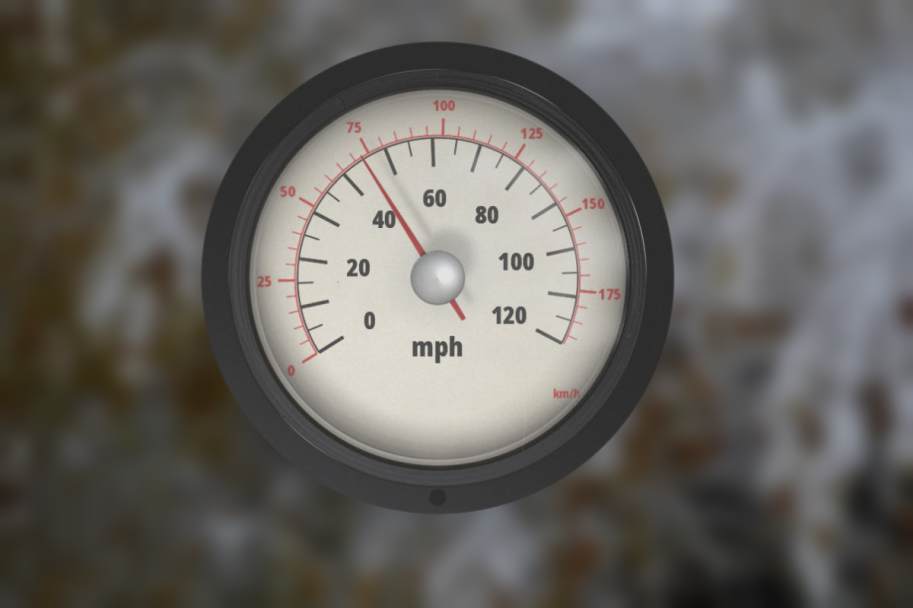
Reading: mph 45
